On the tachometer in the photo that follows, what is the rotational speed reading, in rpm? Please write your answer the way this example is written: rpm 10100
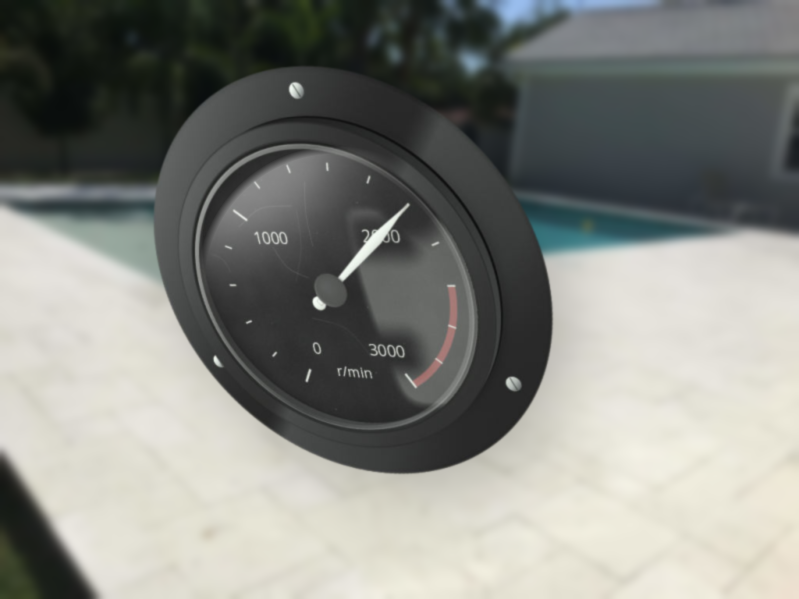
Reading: rpm 2000
